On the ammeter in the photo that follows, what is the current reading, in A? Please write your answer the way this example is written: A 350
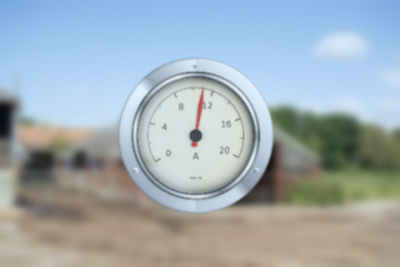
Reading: A 11
